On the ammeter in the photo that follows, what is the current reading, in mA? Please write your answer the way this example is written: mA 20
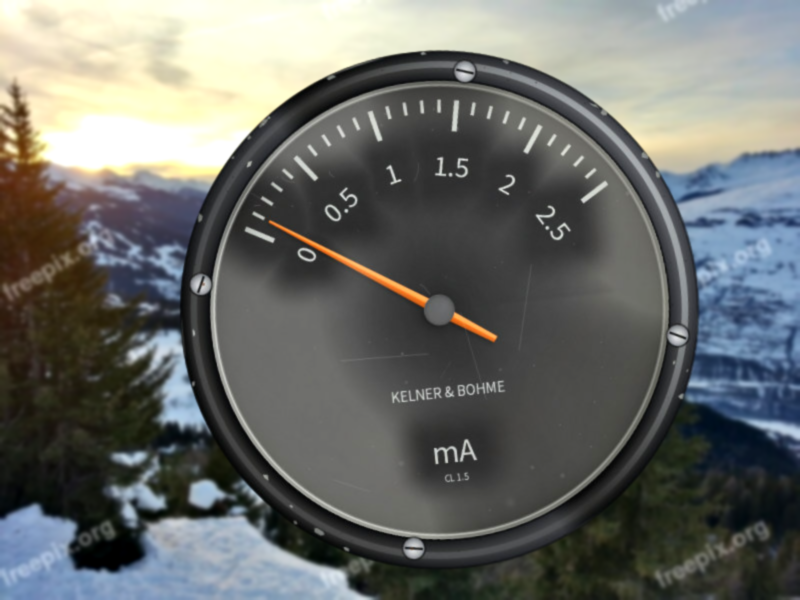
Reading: mA 0.1
